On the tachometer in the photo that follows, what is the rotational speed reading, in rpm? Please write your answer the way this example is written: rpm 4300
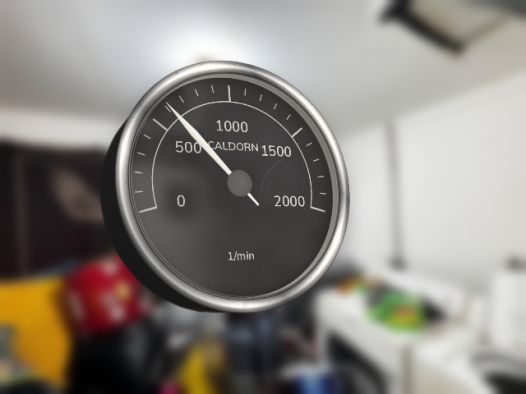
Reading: rpm 600
